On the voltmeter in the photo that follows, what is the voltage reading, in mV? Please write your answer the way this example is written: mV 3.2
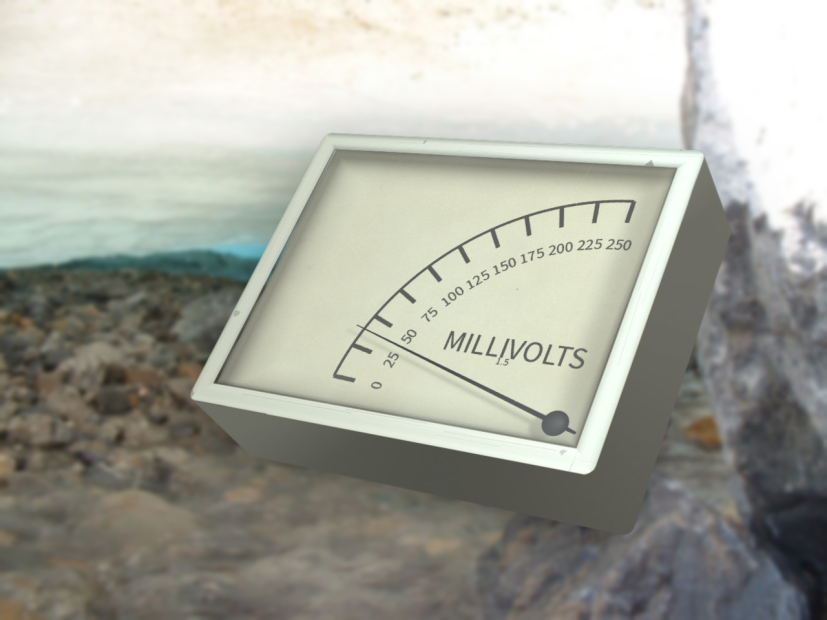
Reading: mV 37.5
